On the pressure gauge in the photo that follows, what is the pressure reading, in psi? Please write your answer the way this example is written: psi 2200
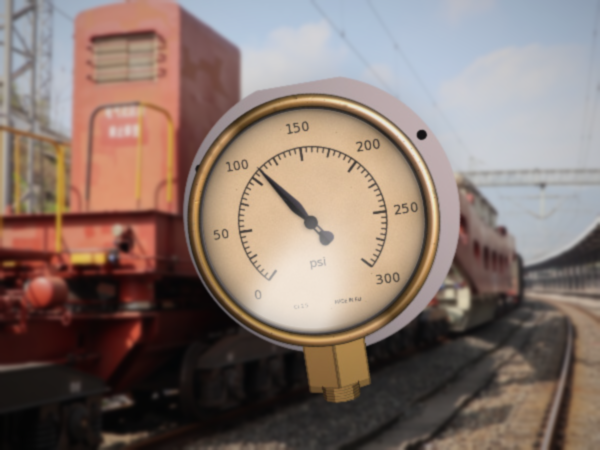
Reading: psi 110
